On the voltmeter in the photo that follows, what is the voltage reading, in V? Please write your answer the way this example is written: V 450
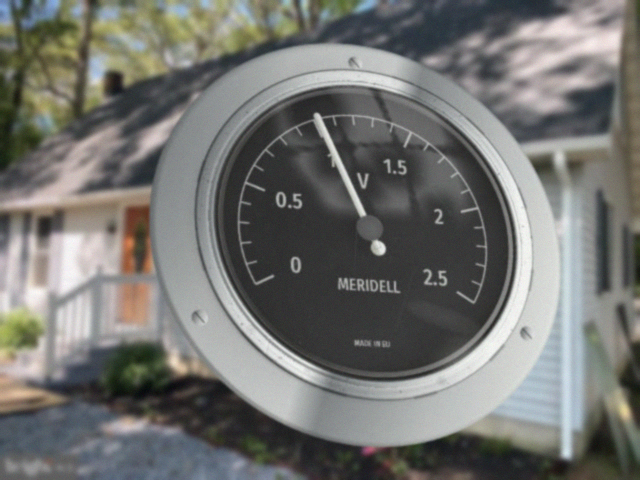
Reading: V 1
